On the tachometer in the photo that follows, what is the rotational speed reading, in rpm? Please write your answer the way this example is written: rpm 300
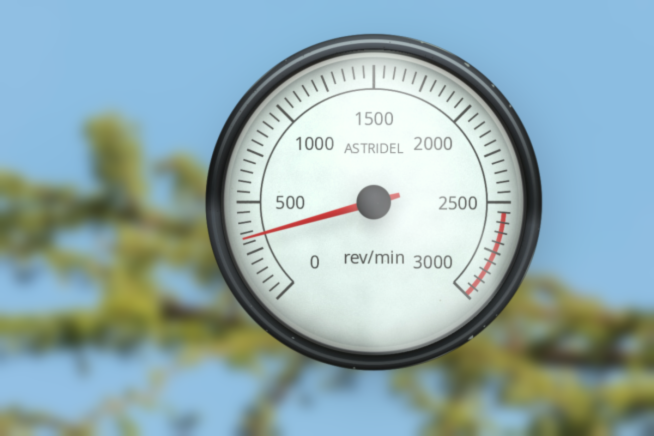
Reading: rpm 325
